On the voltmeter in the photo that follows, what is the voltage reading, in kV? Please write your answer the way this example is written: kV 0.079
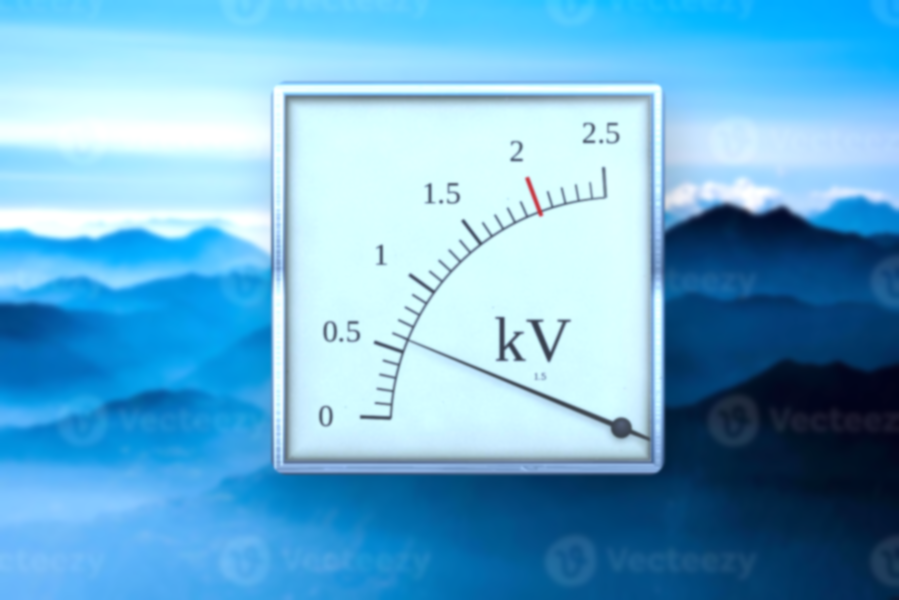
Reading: kV 0.6
